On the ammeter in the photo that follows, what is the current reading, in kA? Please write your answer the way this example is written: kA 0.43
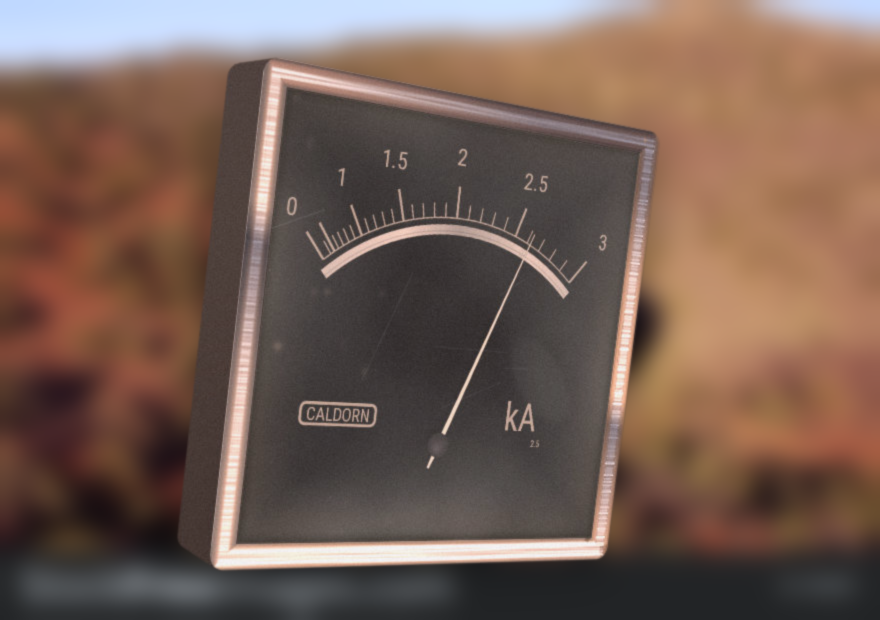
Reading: kA 2.6
